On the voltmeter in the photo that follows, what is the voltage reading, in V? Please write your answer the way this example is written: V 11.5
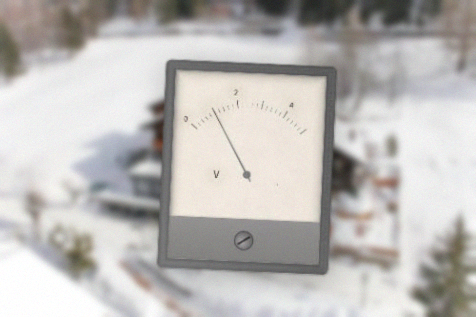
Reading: V 1
